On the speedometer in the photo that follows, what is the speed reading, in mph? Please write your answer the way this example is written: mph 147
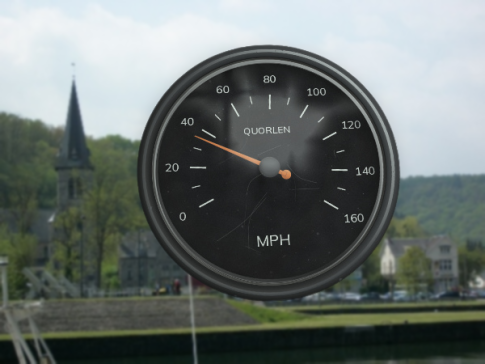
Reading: mph 35
